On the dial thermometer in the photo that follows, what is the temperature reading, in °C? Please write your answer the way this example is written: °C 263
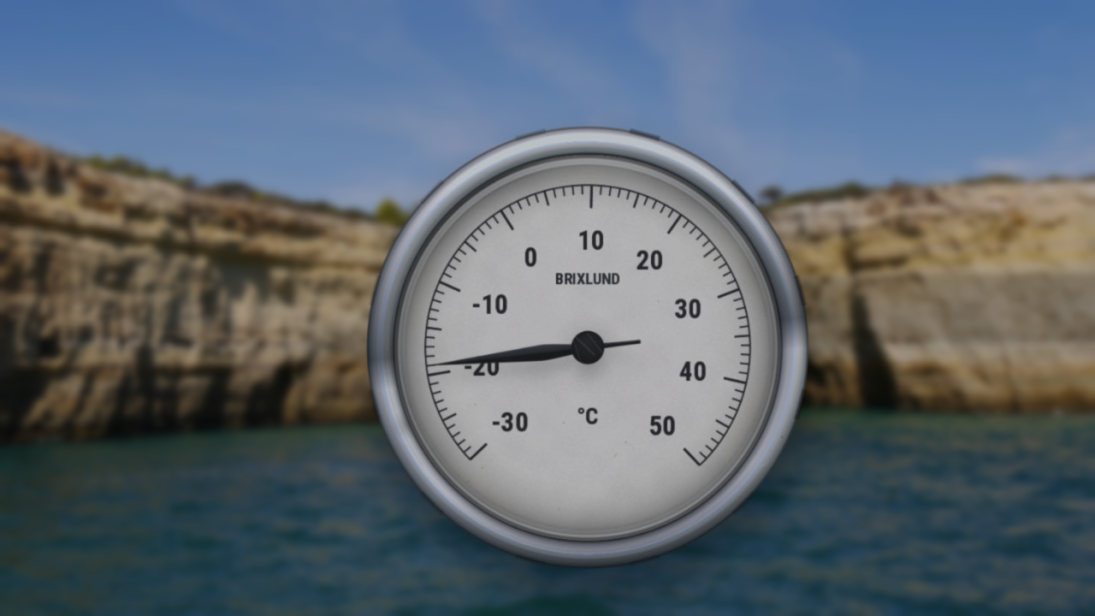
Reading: °C -19
